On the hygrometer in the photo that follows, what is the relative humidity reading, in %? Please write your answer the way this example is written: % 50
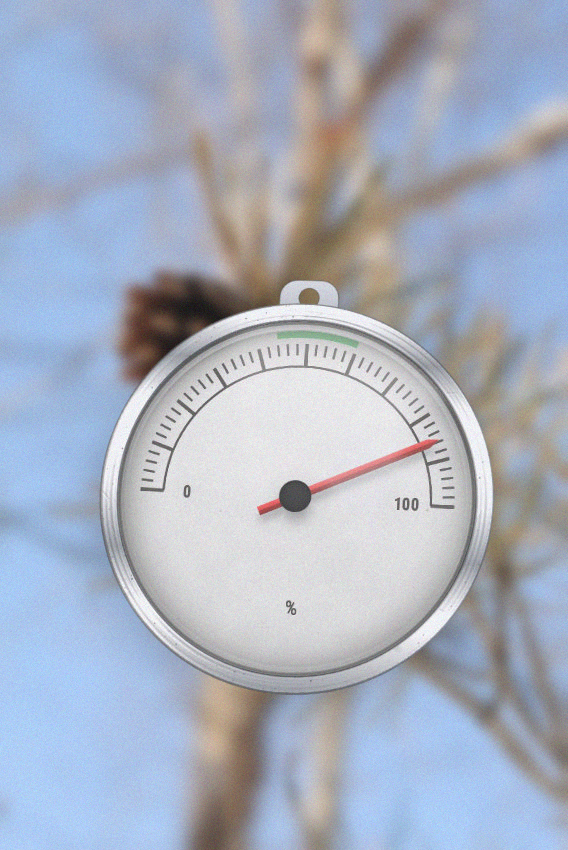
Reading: % 86
